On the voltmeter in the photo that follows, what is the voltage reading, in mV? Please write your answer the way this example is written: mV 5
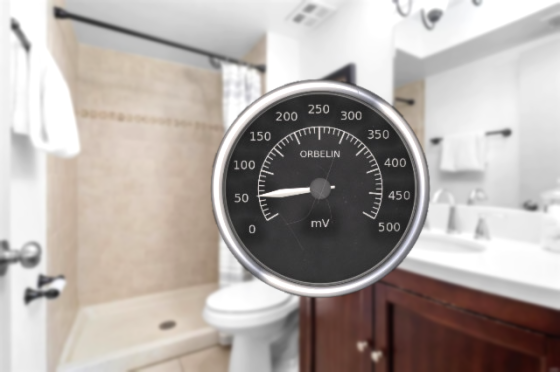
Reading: mV 50
